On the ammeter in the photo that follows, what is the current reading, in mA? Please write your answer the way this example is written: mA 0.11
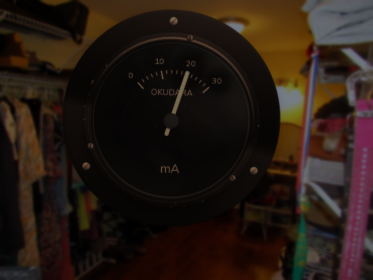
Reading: mA 20
